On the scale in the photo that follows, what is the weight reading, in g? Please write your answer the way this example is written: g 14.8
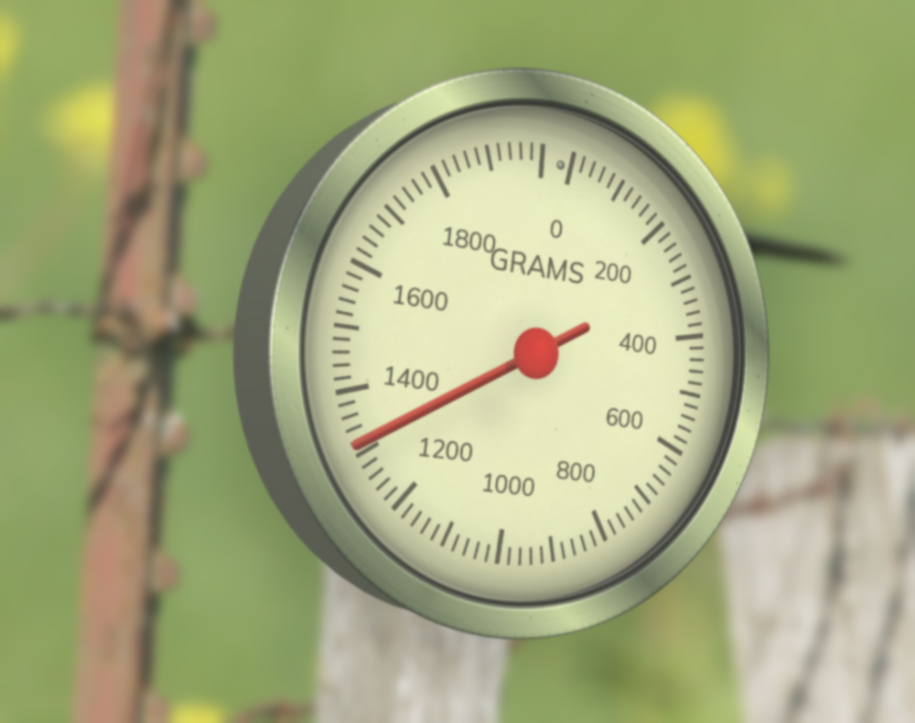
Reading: g 1320
